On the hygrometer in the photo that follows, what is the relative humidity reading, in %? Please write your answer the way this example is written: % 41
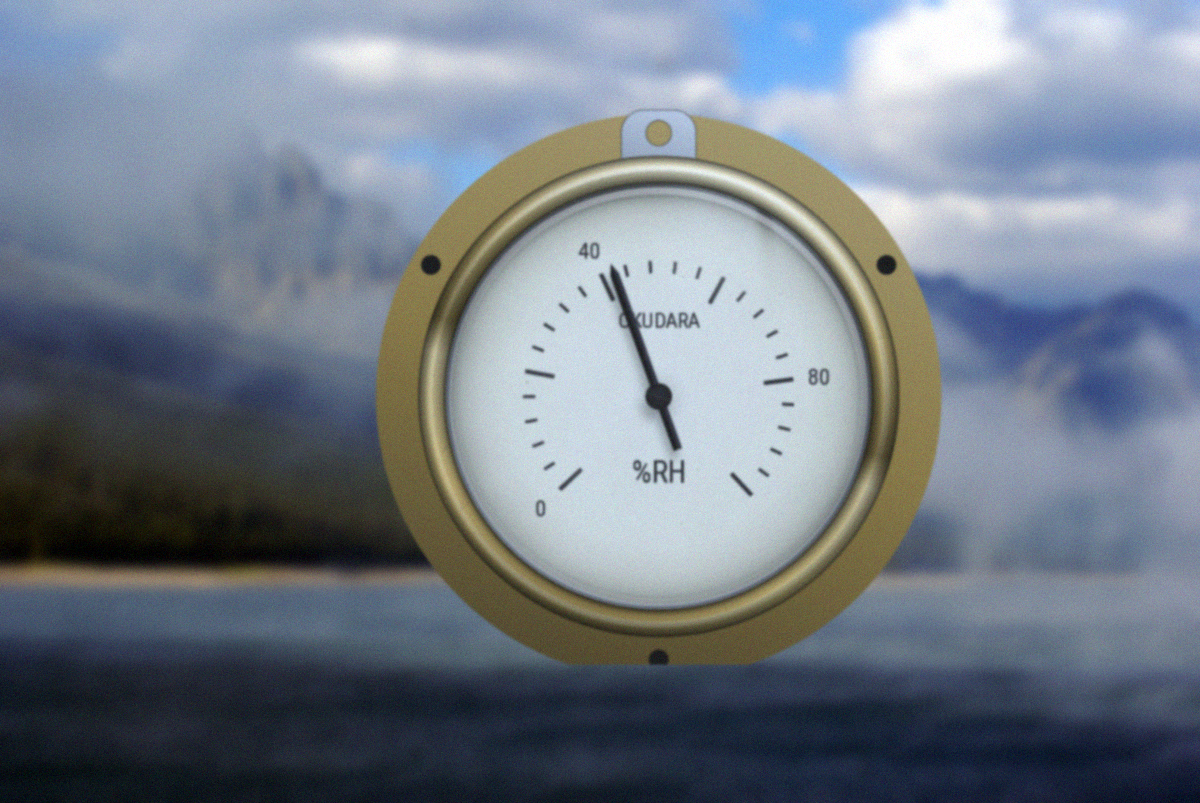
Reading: % 42
